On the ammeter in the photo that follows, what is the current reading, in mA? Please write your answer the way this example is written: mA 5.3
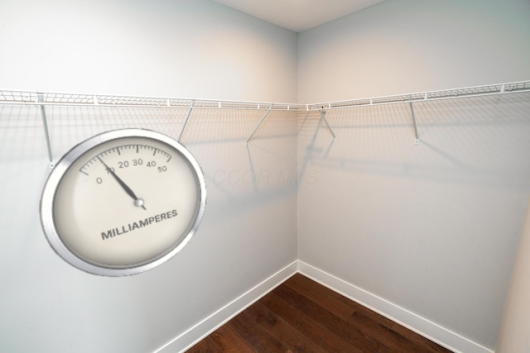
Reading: mA 10
